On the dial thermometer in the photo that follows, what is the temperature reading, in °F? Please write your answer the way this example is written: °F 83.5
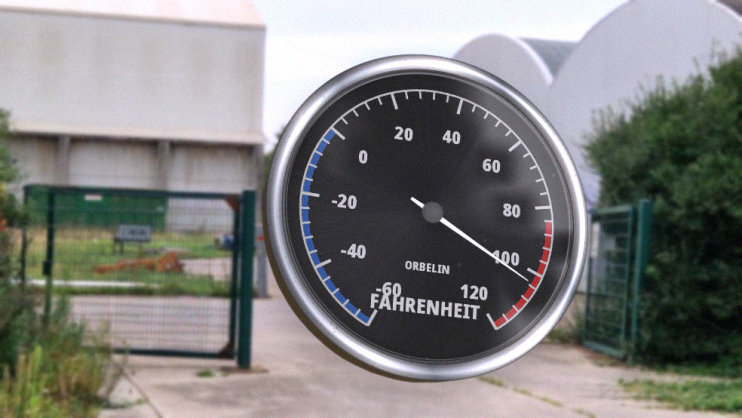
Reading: °F 104
